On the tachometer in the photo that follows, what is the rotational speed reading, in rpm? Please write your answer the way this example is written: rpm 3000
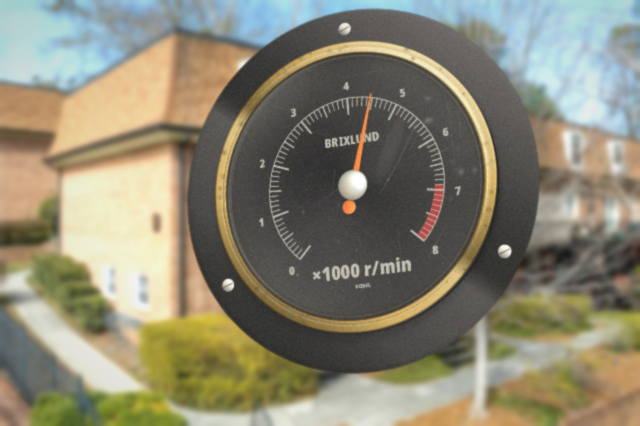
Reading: rpm 4500
